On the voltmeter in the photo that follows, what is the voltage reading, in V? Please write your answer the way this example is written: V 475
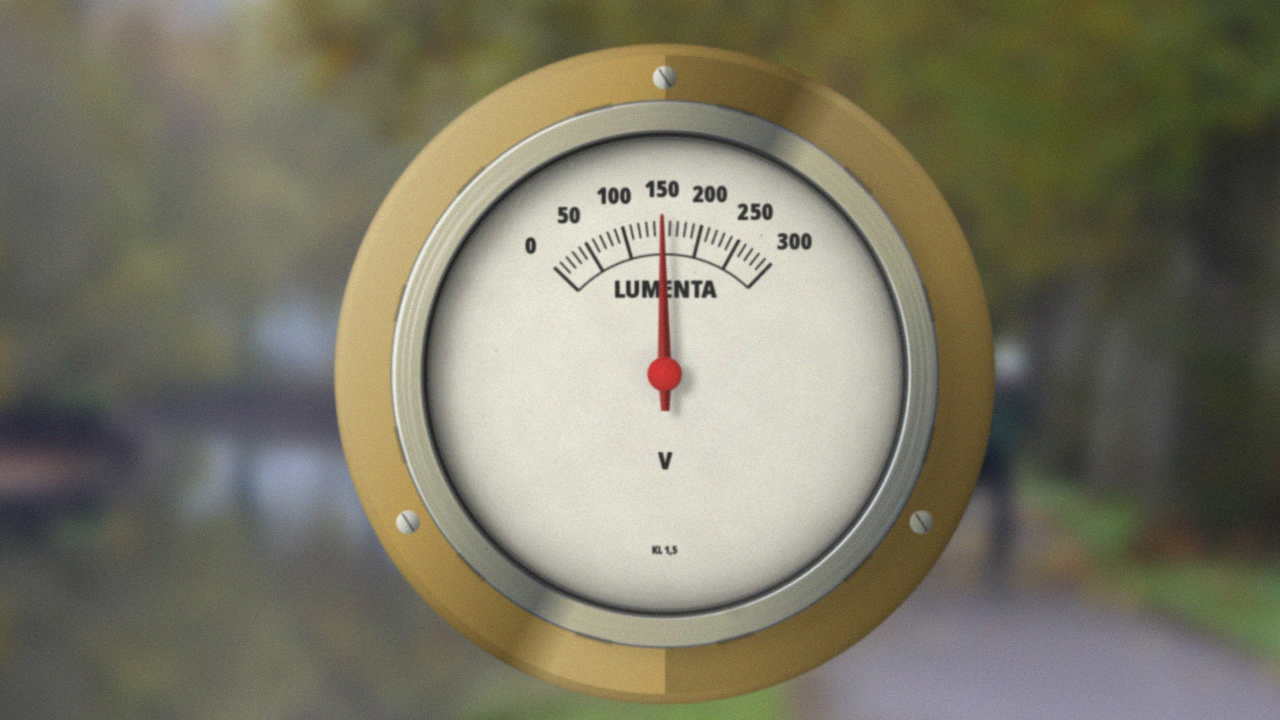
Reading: V 150
